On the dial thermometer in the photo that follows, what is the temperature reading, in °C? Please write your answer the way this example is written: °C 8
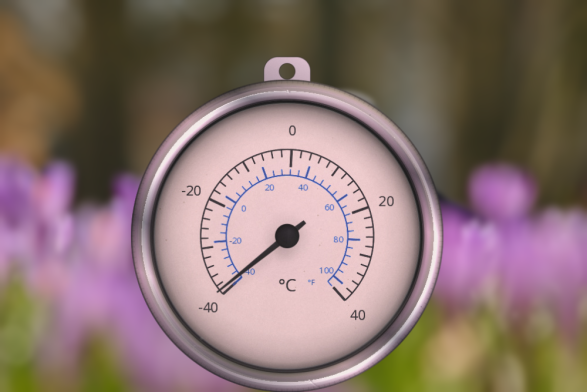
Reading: °C -39
